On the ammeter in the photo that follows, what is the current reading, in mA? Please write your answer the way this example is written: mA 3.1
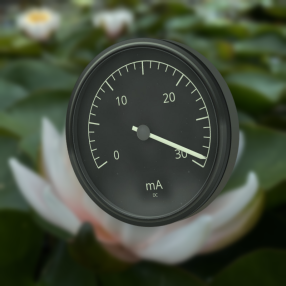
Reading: mA 29
